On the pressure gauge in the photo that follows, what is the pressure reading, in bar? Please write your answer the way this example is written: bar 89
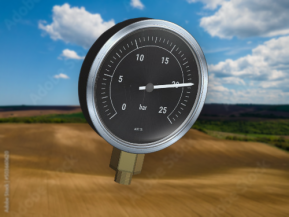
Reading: bar 20
